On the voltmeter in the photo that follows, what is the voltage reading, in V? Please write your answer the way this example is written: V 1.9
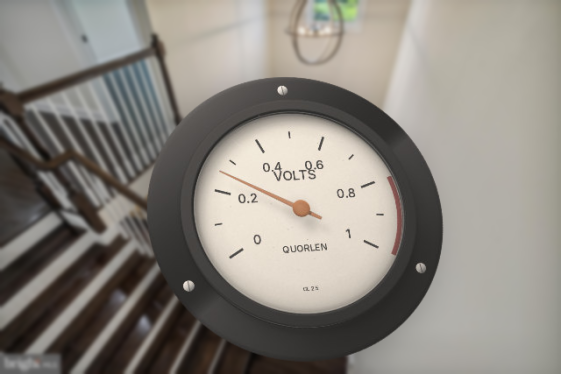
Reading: V 0.25
